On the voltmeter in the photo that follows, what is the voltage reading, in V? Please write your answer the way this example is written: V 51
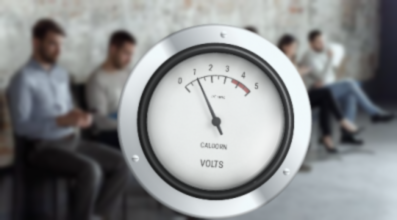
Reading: V 1
